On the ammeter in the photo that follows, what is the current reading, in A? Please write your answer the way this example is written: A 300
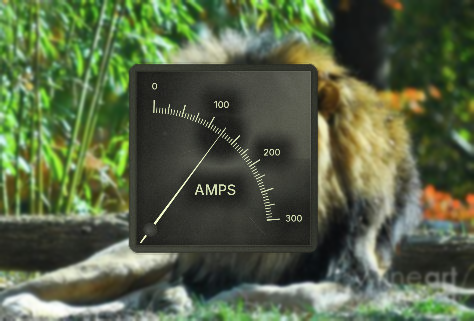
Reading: A 125
